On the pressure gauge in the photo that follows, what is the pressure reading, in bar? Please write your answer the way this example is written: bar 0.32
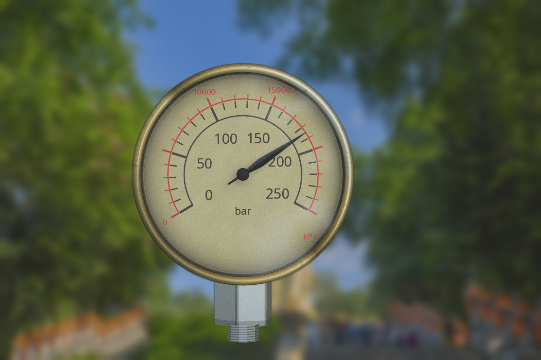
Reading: bar 185
